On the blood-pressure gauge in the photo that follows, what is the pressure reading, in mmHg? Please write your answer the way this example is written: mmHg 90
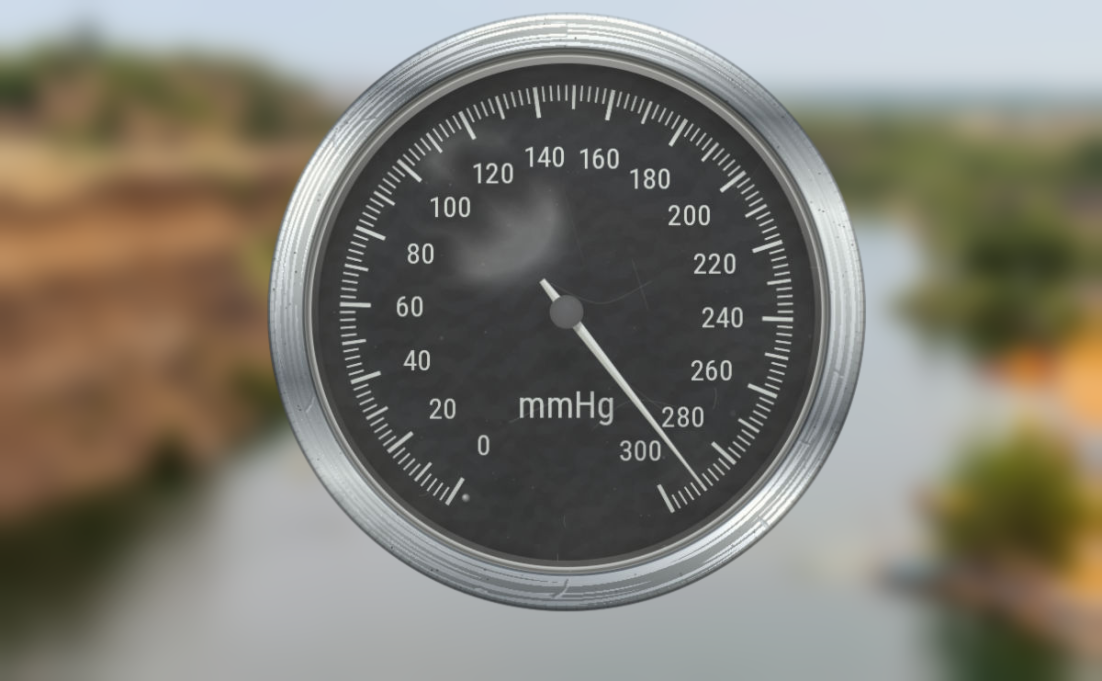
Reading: mmHg 290
